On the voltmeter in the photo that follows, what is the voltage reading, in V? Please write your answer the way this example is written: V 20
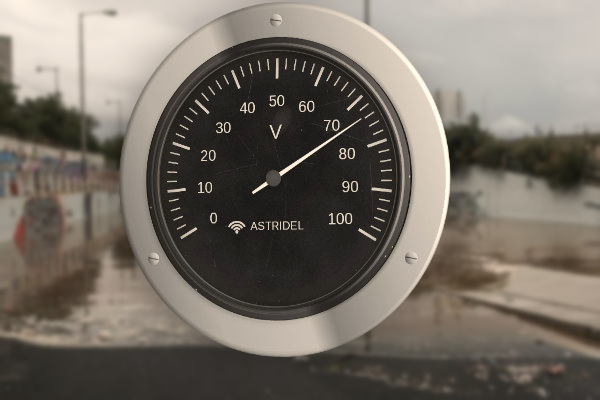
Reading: V 74
